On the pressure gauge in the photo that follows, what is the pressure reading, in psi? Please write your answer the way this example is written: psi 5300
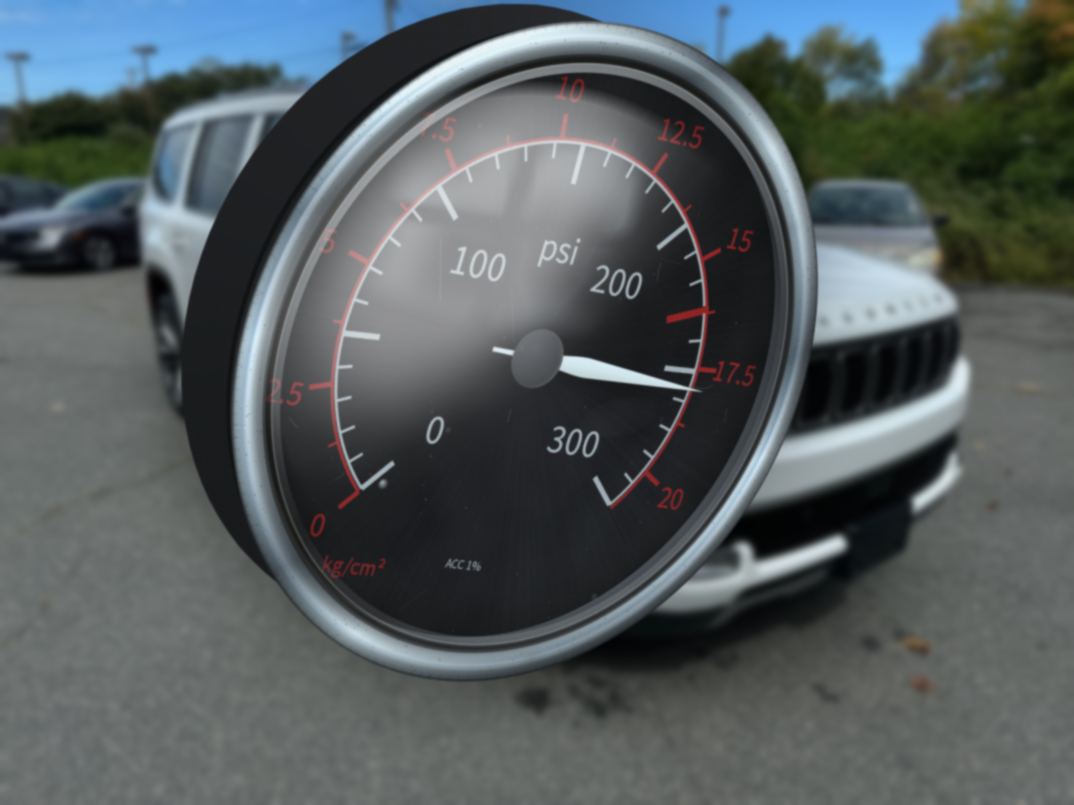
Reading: psi 255
